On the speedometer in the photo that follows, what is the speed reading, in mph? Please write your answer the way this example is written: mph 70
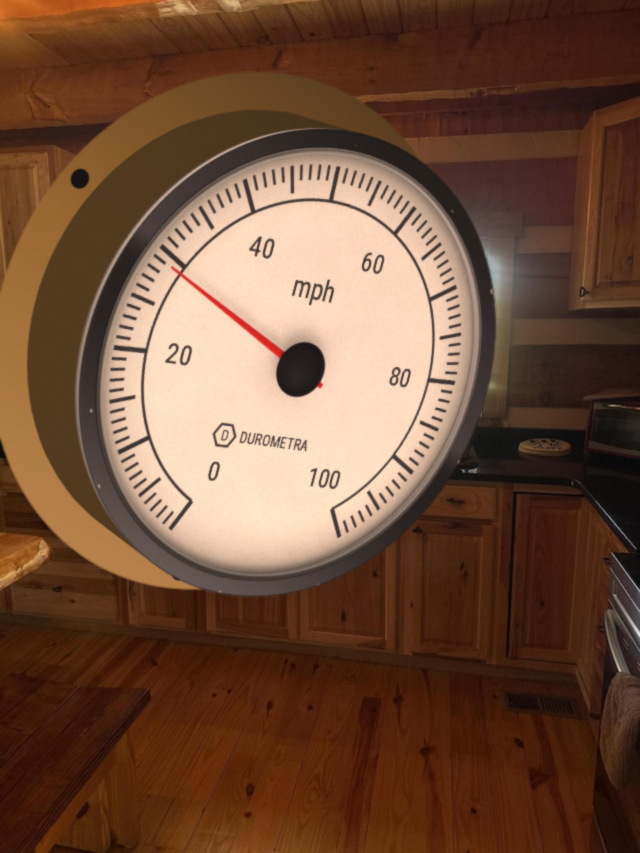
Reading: mph 29
